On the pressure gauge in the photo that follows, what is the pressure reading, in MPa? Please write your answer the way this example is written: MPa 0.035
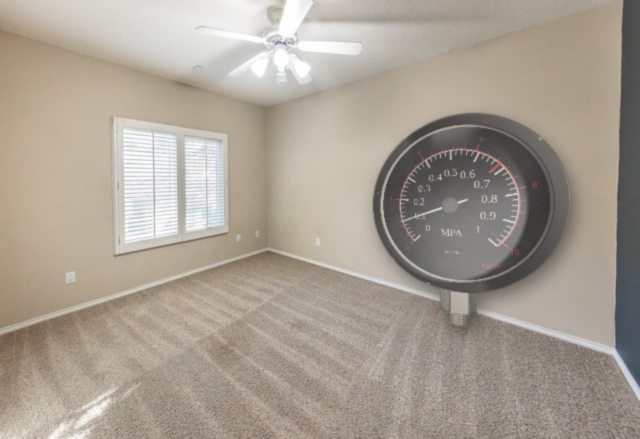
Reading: MPa 0.1
